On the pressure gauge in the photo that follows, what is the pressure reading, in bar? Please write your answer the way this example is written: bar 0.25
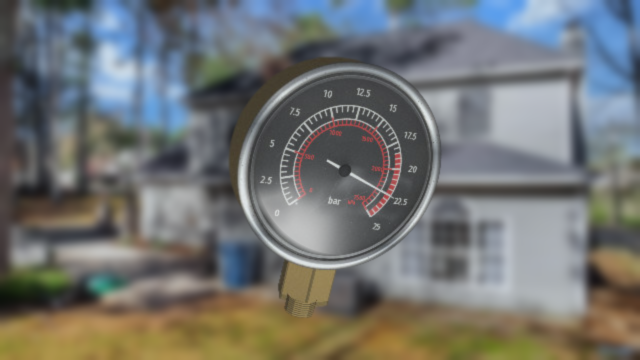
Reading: bar 22.5
